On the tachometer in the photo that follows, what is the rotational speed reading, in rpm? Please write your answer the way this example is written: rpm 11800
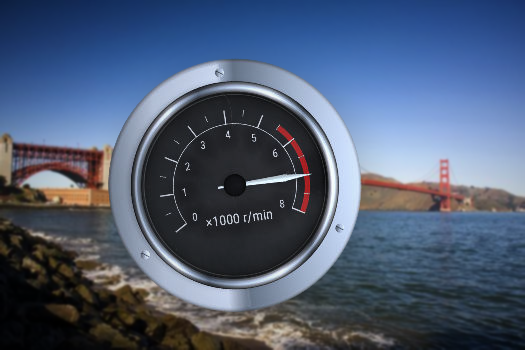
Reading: rpm 7000
